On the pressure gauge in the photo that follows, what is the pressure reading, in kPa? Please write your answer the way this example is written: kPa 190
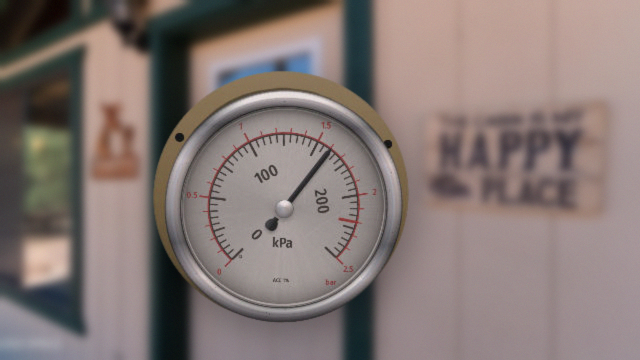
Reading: kPa 160
